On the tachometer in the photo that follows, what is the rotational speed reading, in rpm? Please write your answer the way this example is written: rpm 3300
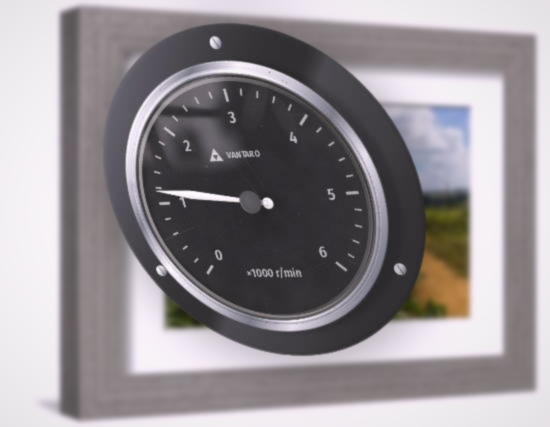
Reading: rpm 1200
